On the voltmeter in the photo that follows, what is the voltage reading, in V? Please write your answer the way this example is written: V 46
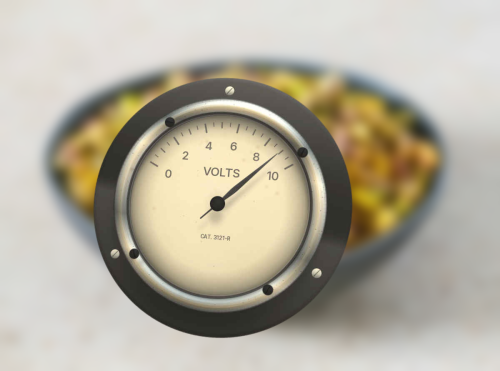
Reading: V 9
